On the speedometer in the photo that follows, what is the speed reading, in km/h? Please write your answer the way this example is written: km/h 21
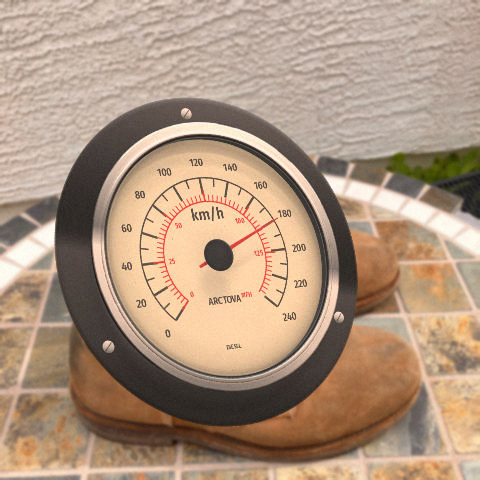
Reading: km/h 180
